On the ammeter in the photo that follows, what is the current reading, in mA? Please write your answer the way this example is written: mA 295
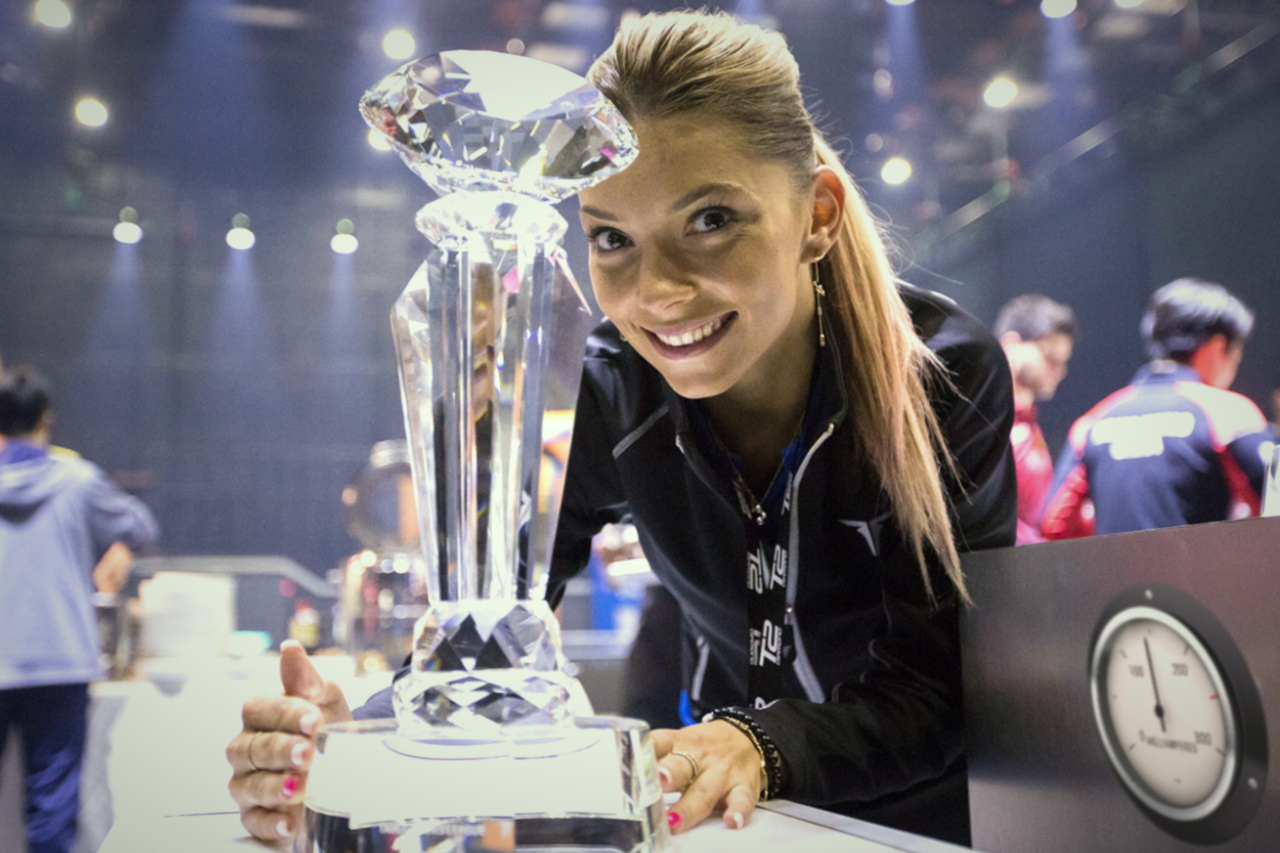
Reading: mA 150
